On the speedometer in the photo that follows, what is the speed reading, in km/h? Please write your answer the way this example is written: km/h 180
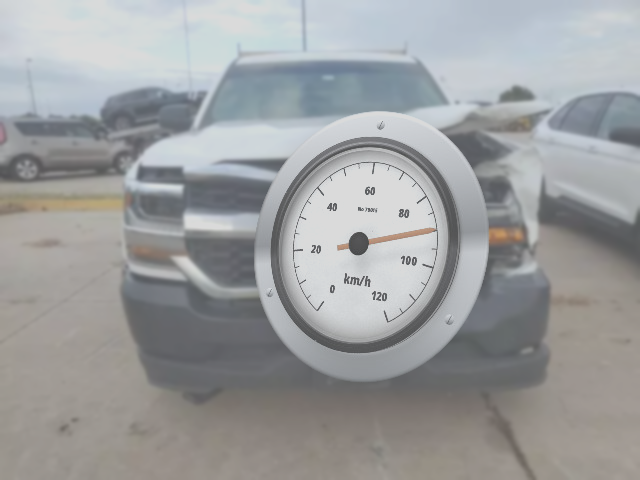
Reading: km/h 90
